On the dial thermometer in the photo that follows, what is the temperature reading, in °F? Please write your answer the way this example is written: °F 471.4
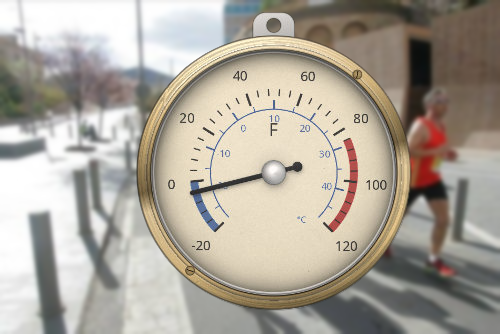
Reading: °F -4
